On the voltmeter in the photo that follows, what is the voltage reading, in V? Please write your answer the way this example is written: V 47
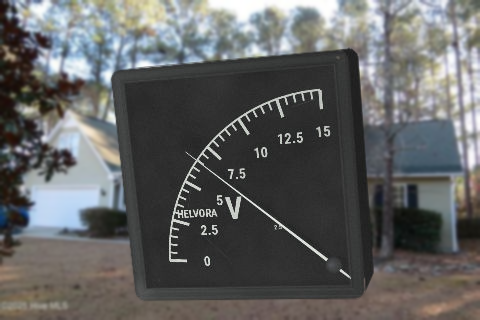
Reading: V 6.5
